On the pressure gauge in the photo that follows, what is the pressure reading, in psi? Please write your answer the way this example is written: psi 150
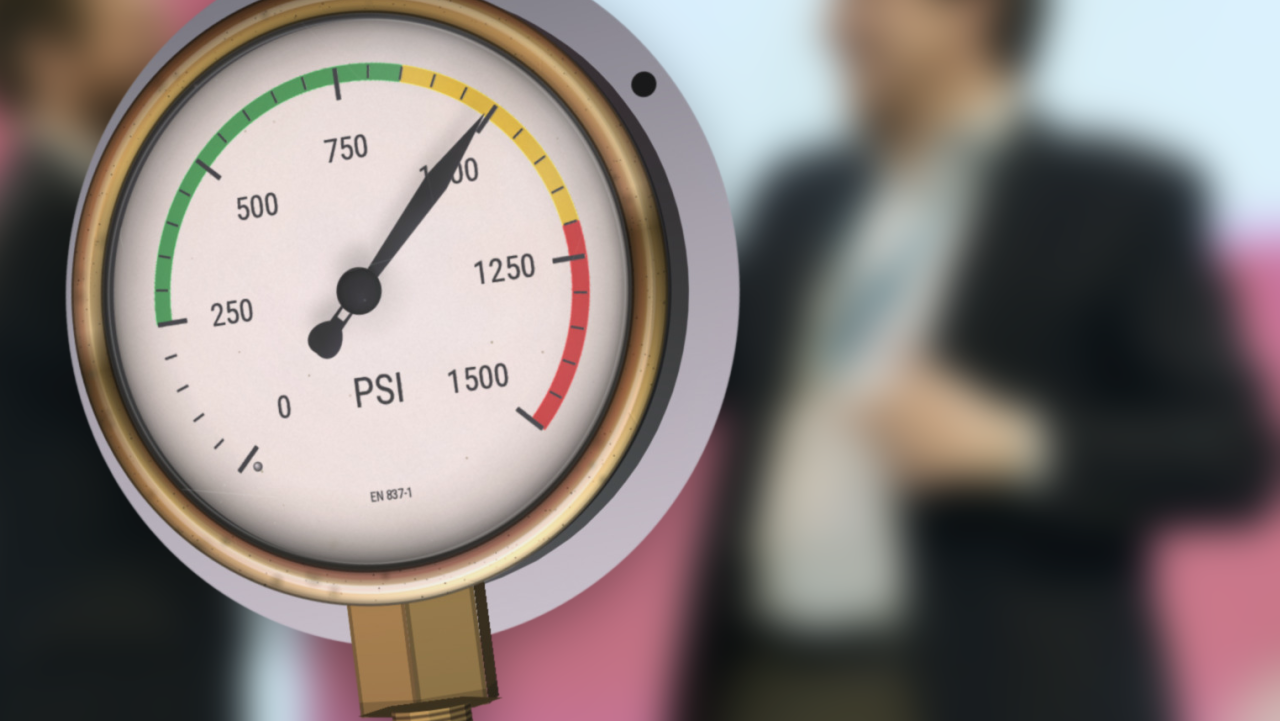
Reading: psi 1000
